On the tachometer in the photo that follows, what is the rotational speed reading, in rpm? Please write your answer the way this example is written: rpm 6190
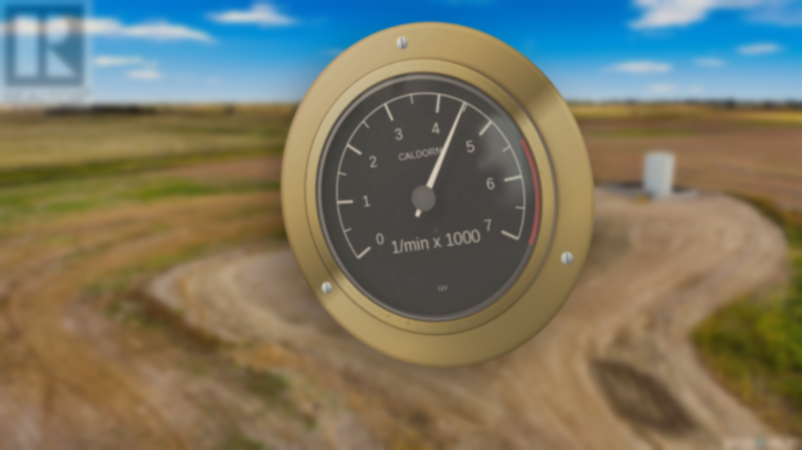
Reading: rpm 4500
